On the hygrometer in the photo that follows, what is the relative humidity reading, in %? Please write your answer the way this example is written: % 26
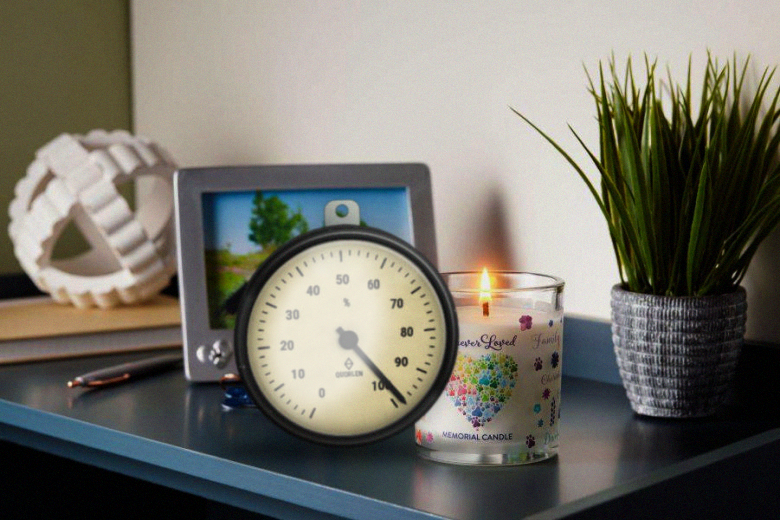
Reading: % 98
